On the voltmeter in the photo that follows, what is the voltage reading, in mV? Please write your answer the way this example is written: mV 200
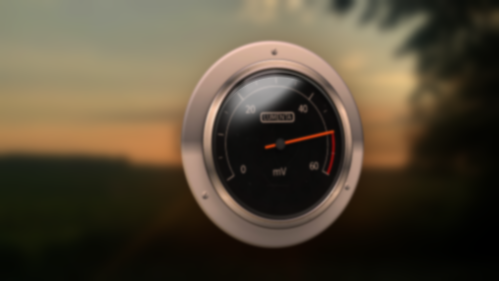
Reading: mV 50
